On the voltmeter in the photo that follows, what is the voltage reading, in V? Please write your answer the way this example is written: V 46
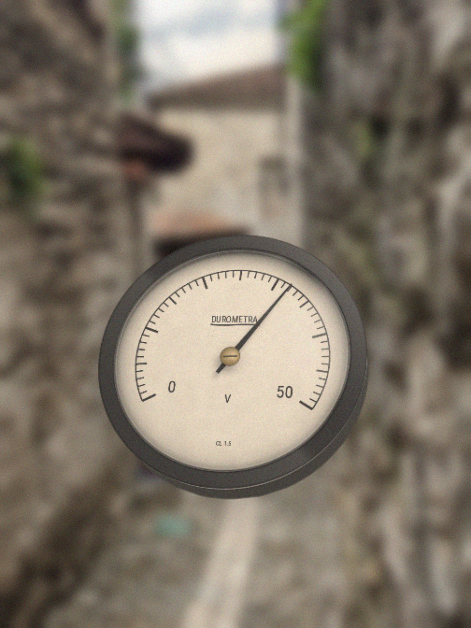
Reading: V 32
